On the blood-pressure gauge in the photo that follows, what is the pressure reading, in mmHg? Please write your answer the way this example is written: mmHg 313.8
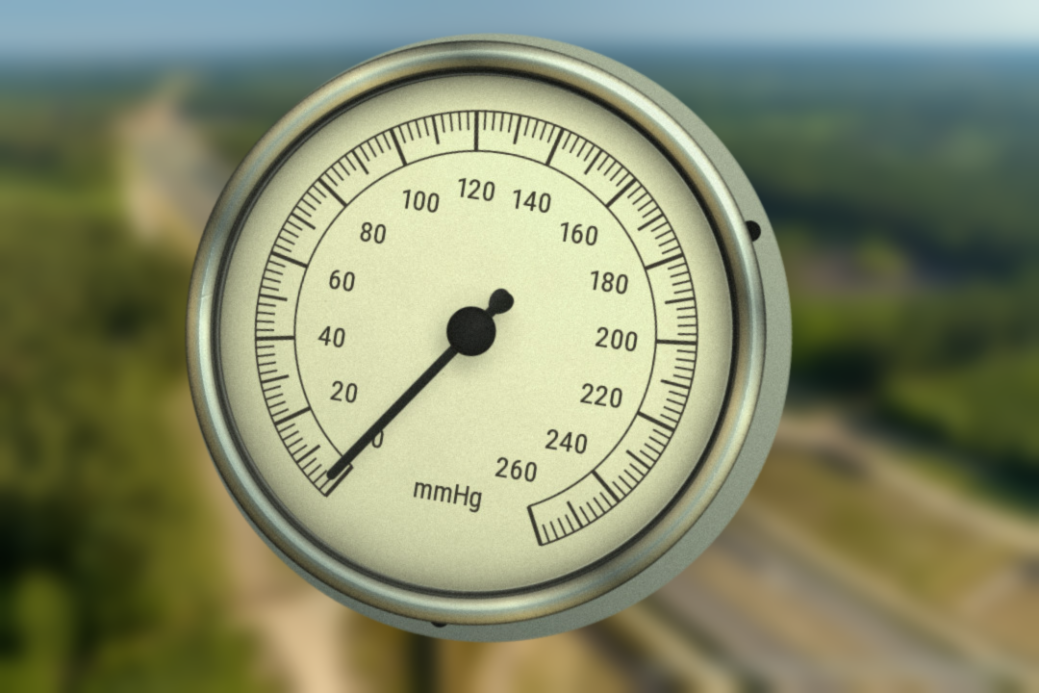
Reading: mmHg 2
